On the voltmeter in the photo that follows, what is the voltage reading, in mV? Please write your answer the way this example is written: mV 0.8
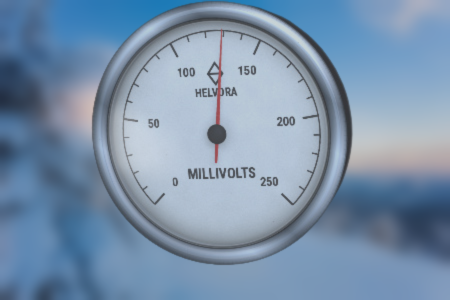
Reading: mV 130
